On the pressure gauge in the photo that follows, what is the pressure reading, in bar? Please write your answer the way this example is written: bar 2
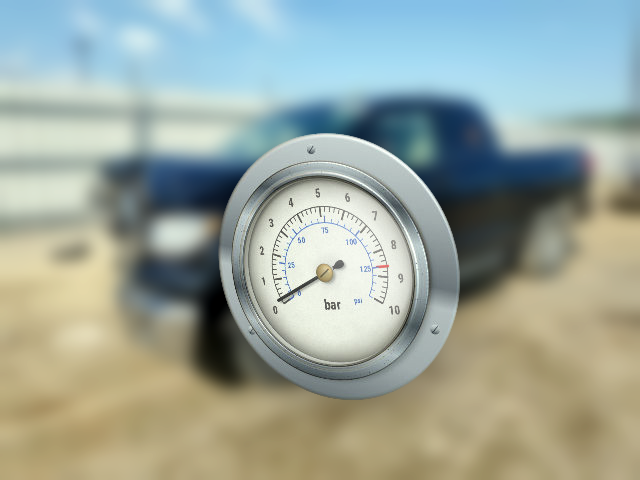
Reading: bar 0.2
